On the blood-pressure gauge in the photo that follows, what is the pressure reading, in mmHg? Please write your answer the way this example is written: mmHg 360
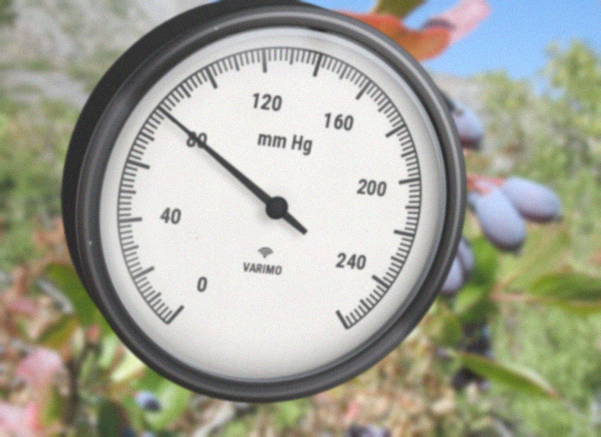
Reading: mmHg 80
